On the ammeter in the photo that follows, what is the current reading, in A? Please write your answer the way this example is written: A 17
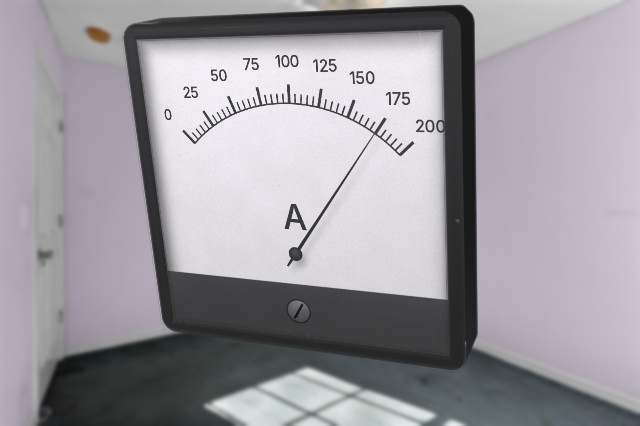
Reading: A 175
